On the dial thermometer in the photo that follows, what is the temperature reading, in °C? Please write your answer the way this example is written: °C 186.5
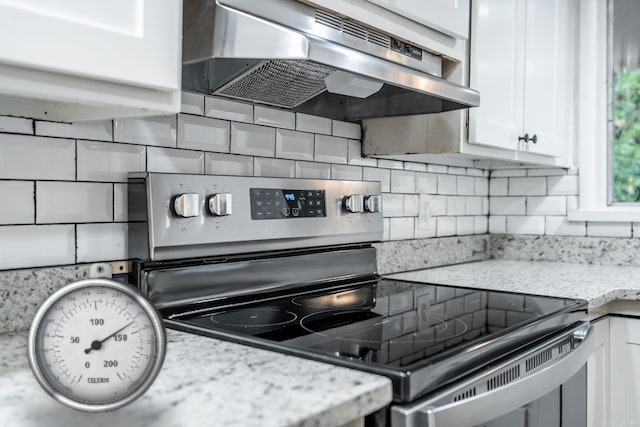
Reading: °C 140
